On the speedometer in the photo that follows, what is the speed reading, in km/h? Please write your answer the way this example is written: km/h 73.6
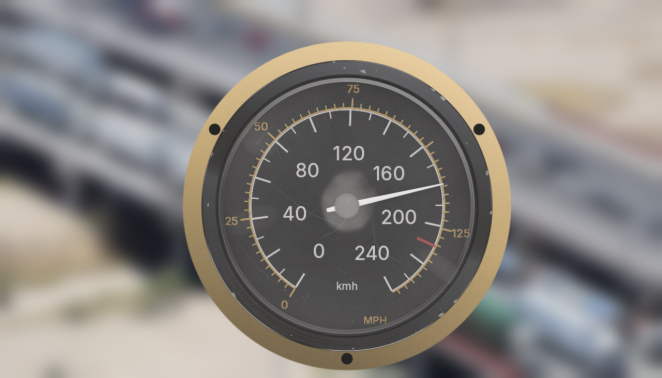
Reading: km/h 180
